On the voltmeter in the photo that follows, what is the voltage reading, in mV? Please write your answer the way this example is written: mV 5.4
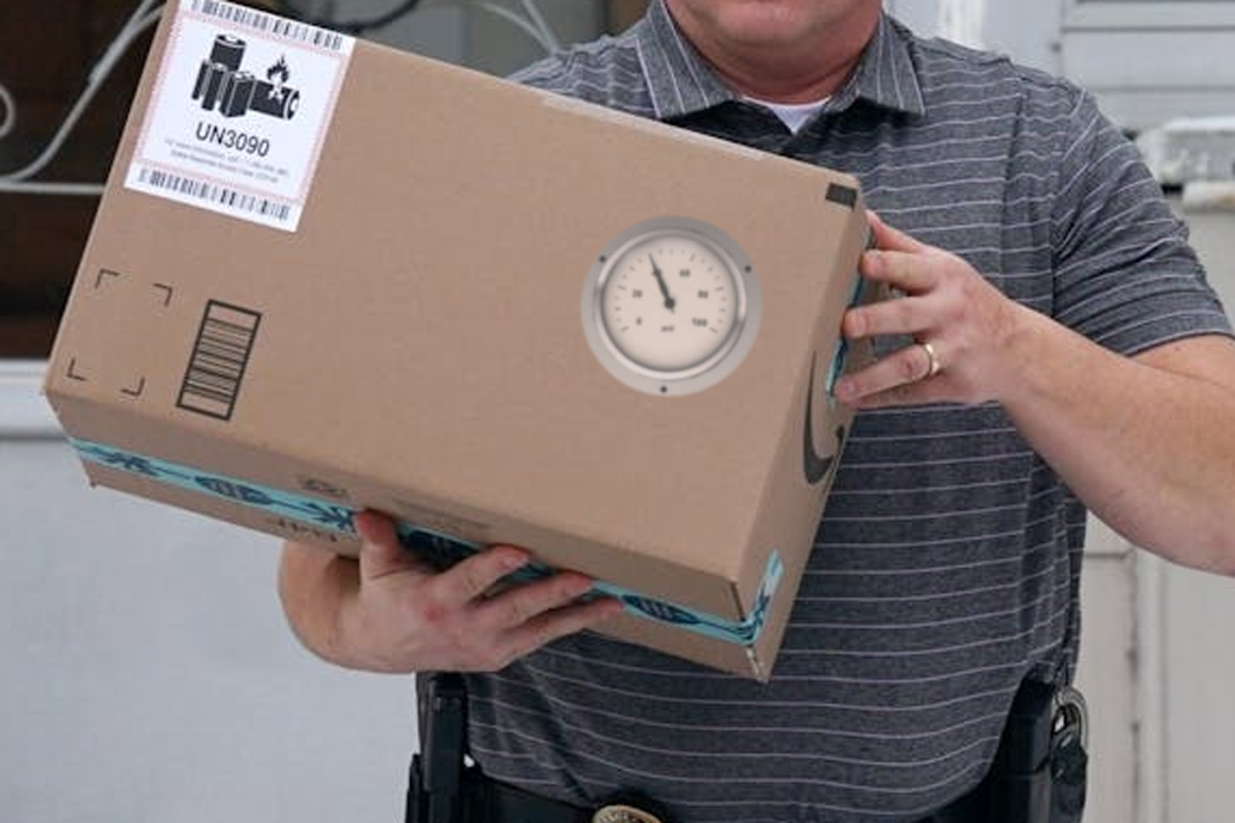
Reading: mV 40
